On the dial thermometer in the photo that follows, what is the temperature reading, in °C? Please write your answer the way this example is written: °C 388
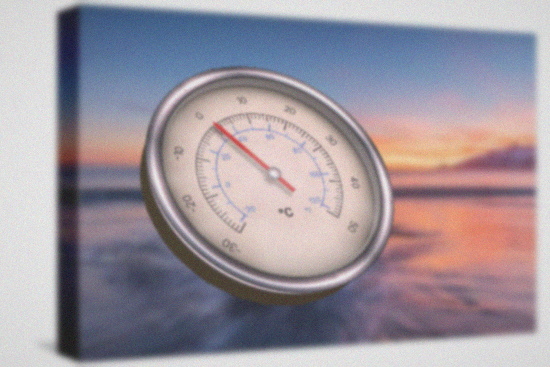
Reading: °C 0
